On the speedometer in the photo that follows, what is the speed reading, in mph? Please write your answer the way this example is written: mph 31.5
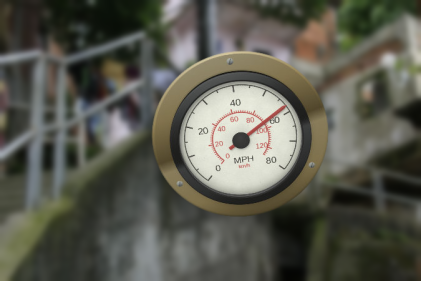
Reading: mph 57.5
